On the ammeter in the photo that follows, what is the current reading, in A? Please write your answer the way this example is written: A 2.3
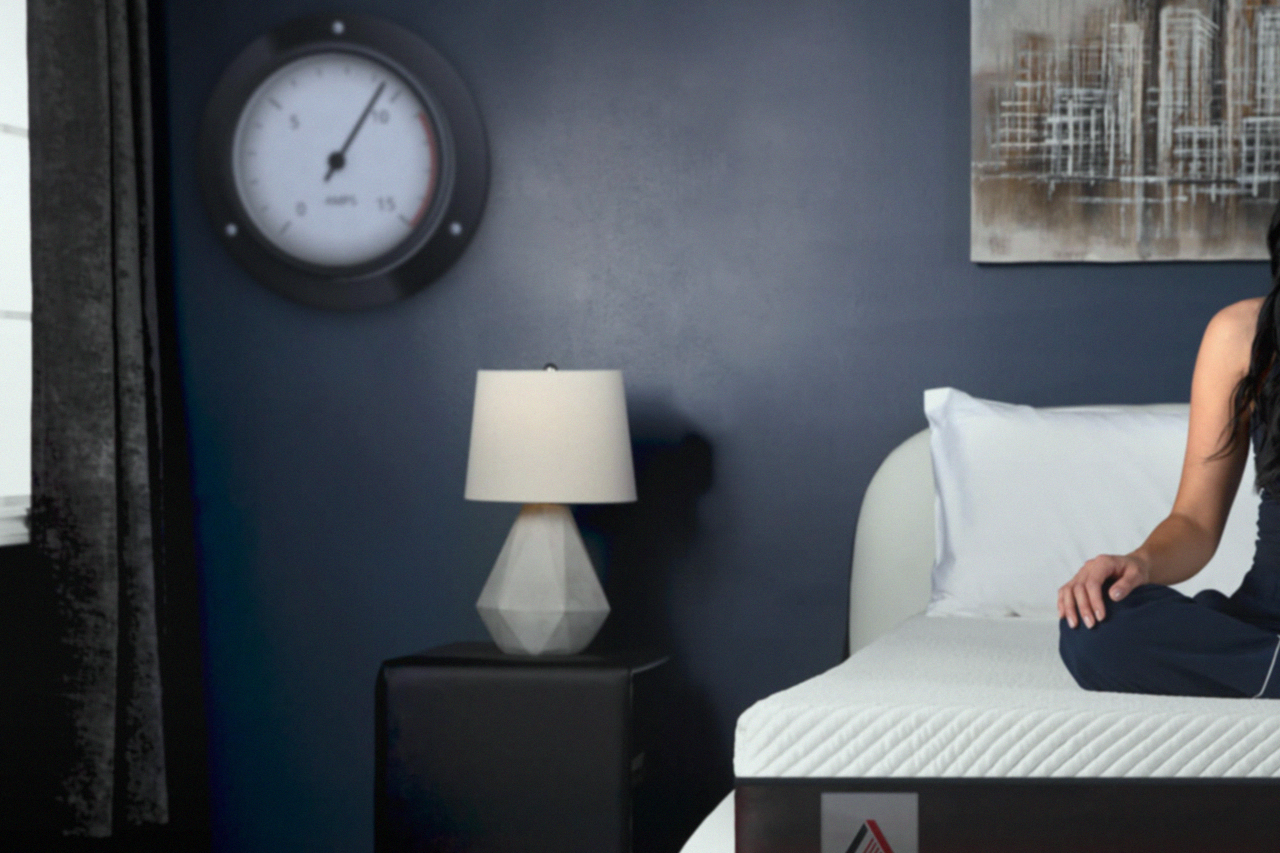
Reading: A 9.5
